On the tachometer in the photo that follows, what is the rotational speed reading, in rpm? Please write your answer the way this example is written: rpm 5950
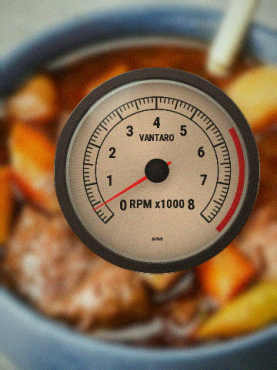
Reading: rpm 400
